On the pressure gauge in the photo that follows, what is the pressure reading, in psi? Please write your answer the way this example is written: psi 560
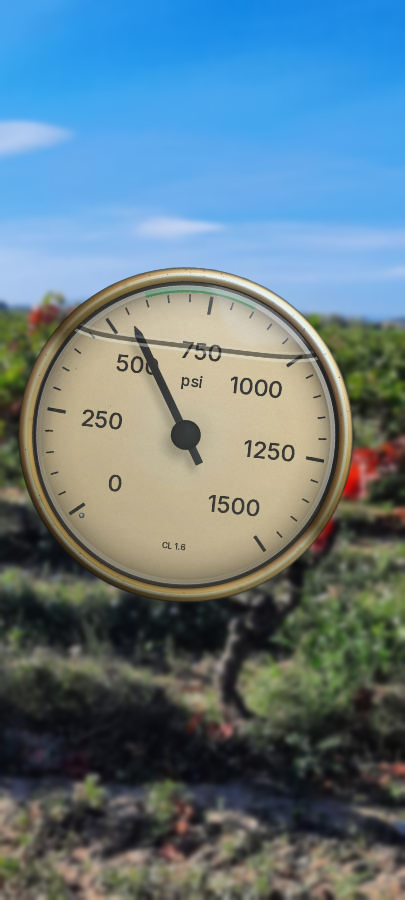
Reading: psi 550
